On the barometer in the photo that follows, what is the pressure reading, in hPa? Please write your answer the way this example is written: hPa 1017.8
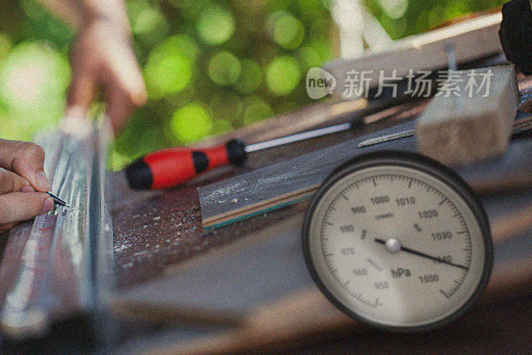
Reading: hPa 1040
